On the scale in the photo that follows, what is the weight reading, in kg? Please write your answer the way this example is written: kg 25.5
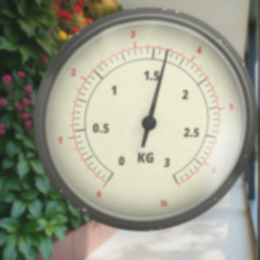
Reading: kg 1.6
